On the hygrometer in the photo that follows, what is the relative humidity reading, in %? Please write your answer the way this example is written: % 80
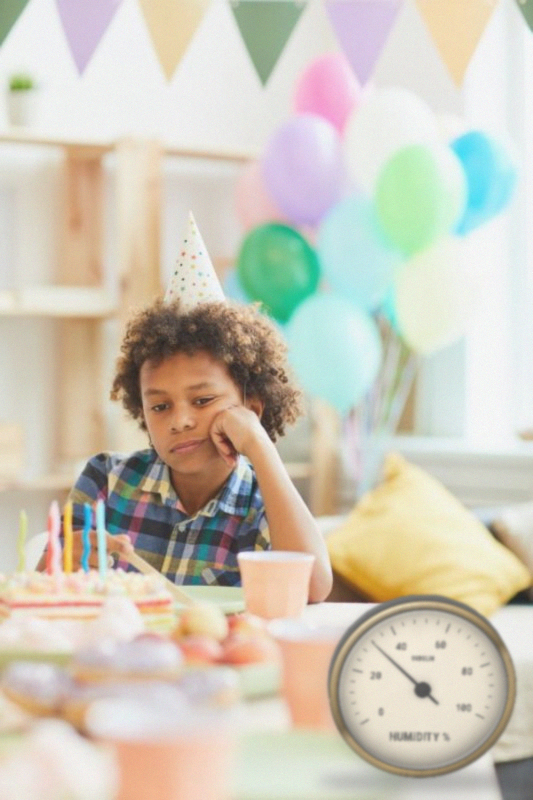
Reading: % 32
